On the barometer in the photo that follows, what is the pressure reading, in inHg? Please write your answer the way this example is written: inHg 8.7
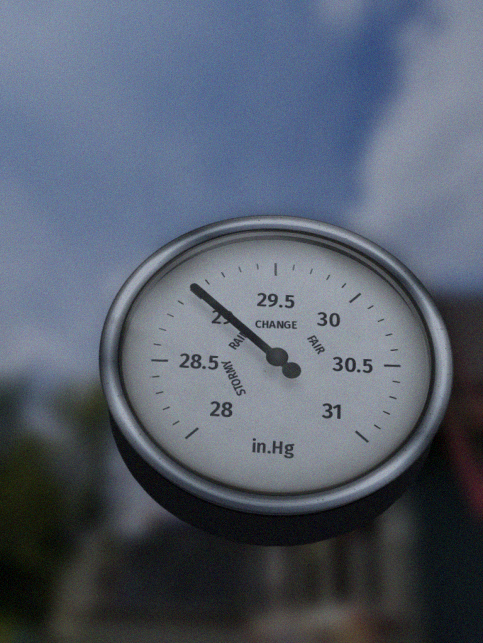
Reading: inHg 29
